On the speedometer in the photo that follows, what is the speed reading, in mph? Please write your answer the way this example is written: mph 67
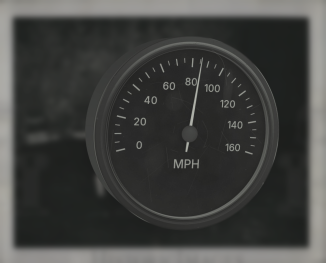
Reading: mph 85
